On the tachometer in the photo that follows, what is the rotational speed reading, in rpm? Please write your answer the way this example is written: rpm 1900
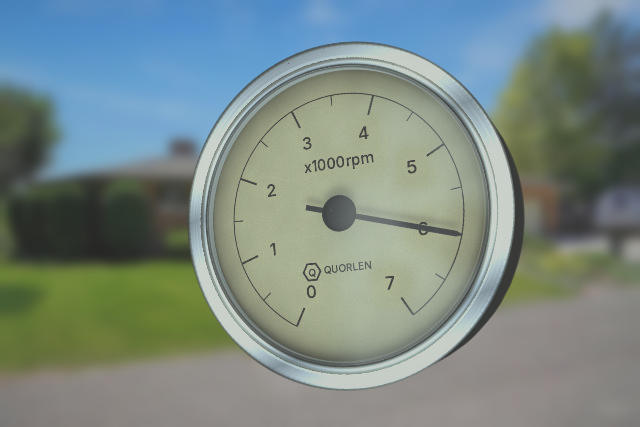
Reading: rpm 6000
